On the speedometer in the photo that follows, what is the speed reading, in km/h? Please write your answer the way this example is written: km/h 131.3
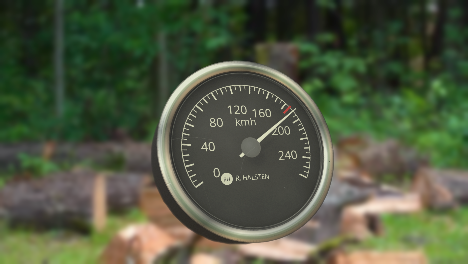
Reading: km/h 190
